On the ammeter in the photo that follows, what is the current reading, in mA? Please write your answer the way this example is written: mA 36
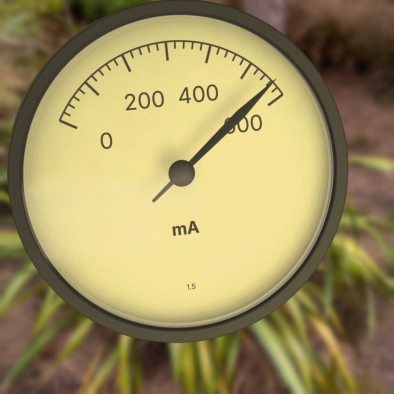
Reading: mA 560
